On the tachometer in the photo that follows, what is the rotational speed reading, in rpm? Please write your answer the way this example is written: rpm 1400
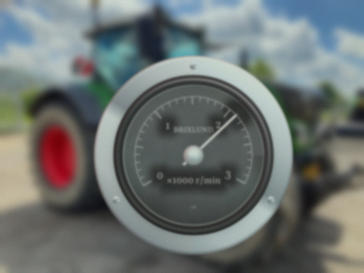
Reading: rpm 2100
